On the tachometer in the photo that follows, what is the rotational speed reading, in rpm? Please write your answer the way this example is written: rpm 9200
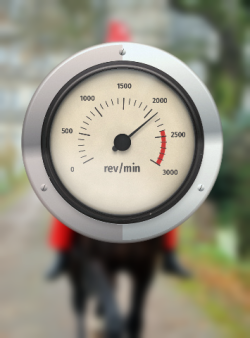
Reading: rpm 2100
